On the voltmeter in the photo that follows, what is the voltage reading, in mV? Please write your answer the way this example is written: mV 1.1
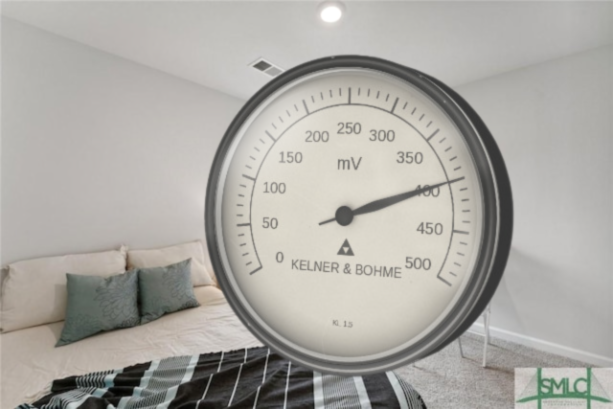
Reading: mV 400
